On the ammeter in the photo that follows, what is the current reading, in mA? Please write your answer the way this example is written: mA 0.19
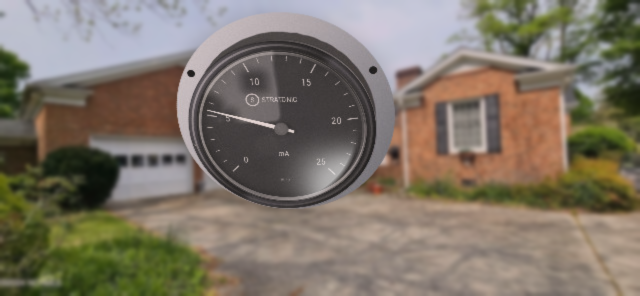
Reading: mA 5.5
